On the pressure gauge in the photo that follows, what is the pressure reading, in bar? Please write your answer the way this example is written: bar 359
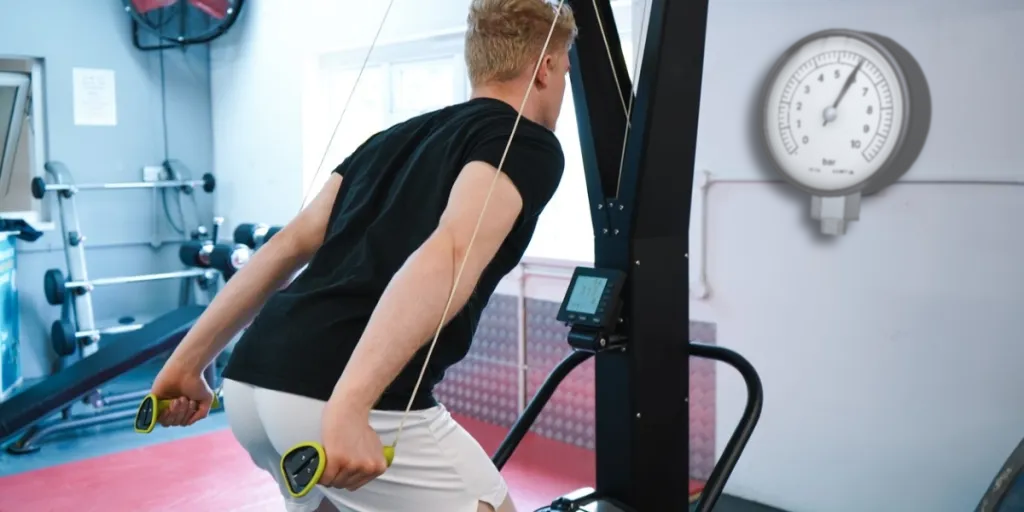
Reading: bar 6
